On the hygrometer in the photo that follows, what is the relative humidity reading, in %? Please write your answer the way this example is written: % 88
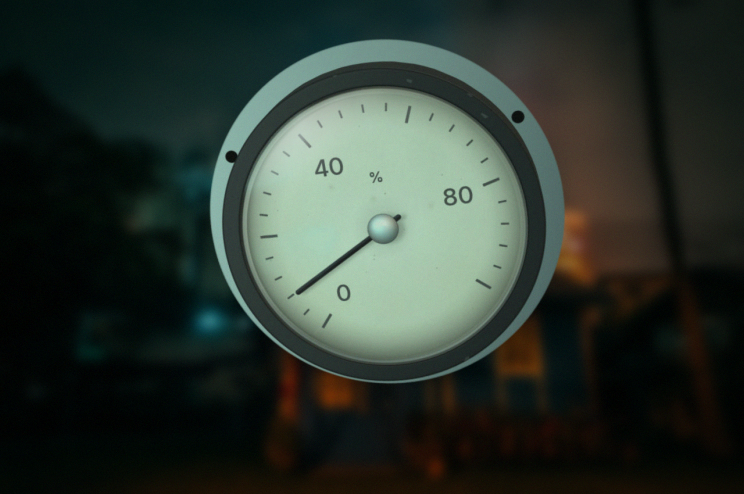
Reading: % 8
